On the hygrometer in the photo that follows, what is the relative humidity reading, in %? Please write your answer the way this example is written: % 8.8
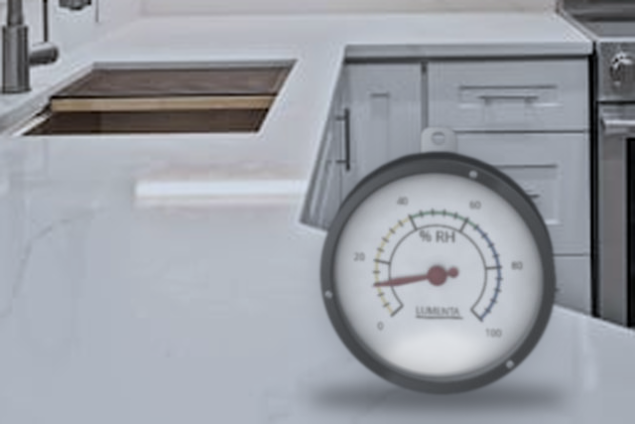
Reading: % 12
